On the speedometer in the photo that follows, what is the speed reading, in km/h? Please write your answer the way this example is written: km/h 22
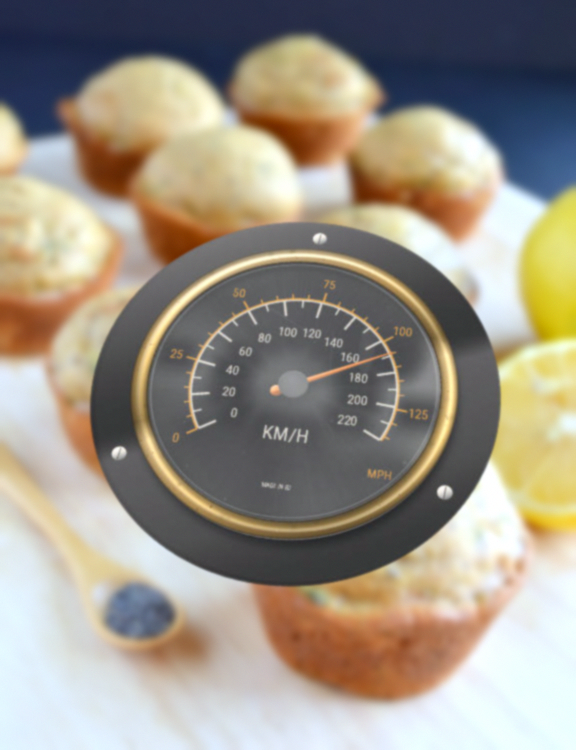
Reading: km/h 170
